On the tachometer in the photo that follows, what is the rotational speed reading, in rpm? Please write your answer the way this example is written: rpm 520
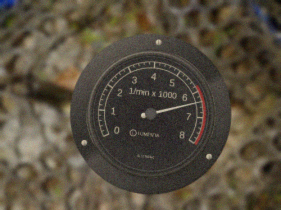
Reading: rpm 6400
